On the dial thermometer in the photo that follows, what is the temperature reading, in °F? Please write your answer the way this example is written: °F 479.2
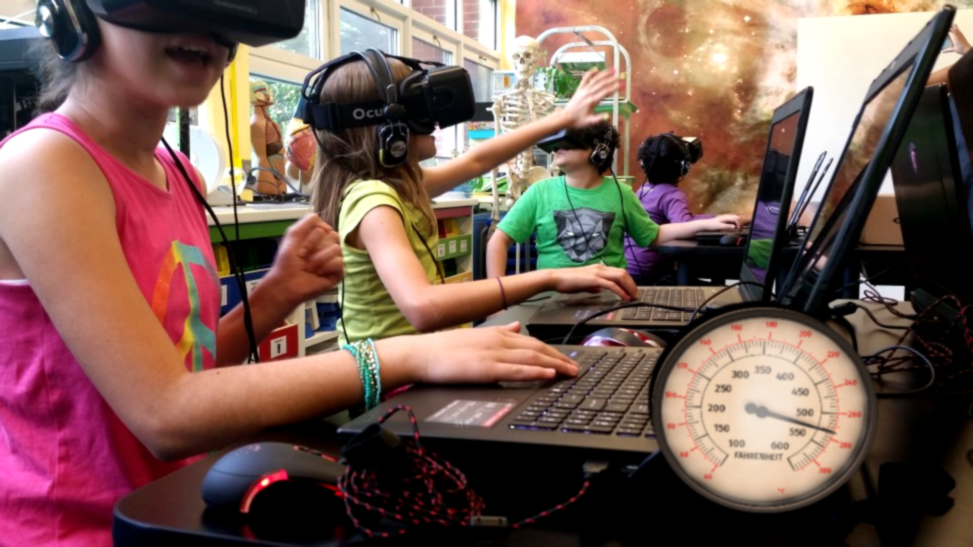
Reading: °F 525
